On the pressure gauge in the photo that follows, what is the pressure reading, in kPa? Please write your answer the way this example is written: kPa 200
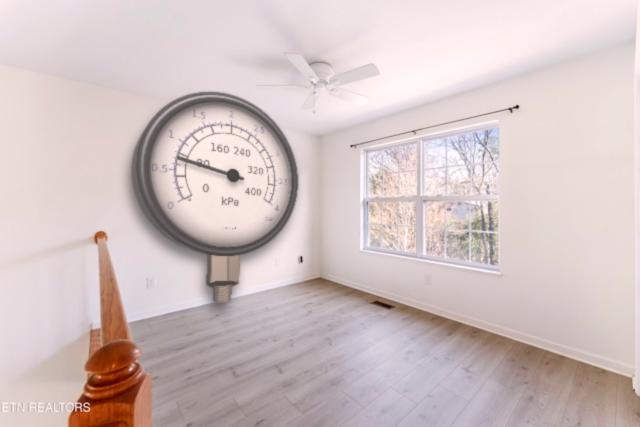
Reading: kPa 70
